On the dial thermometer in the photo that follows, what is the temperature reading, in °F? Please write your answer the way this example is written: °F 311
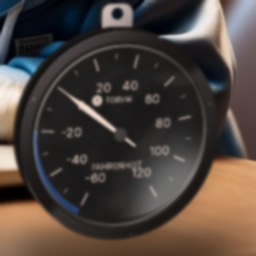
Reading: °F 0
